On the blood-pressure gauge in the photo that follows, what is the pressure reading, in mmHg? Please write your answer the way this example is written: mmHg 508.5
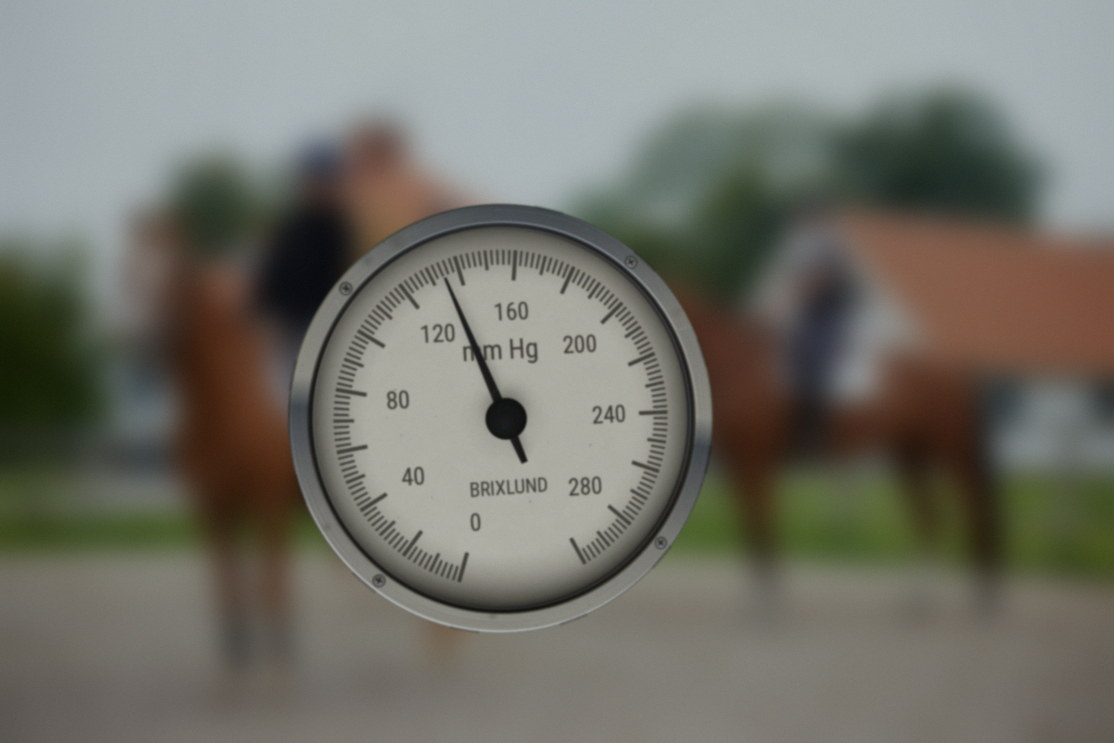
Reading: mmHg 134
